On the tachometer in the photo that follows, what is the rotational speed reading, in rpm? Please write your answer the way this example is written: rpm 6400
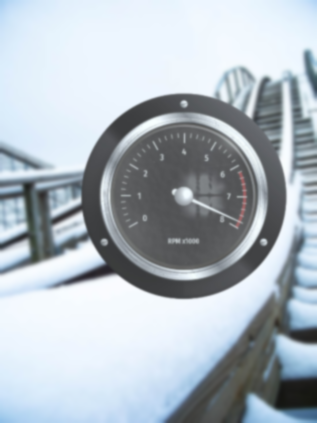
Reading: rpm 7800
